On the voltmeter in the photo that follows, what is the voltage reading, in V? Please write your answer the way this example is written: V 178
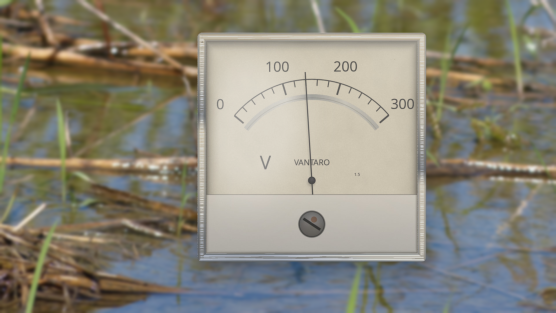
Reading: V 140
